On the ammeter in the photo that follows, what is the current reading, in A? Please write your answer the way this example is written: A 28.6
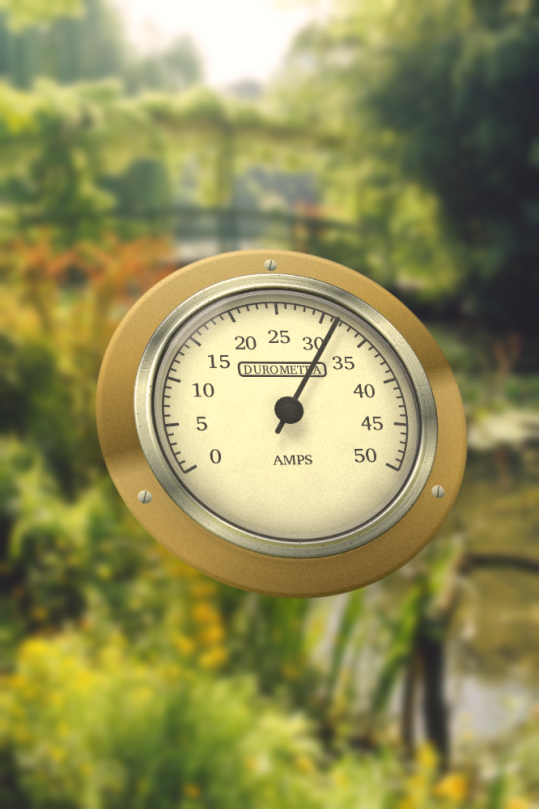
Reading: A 31.5
